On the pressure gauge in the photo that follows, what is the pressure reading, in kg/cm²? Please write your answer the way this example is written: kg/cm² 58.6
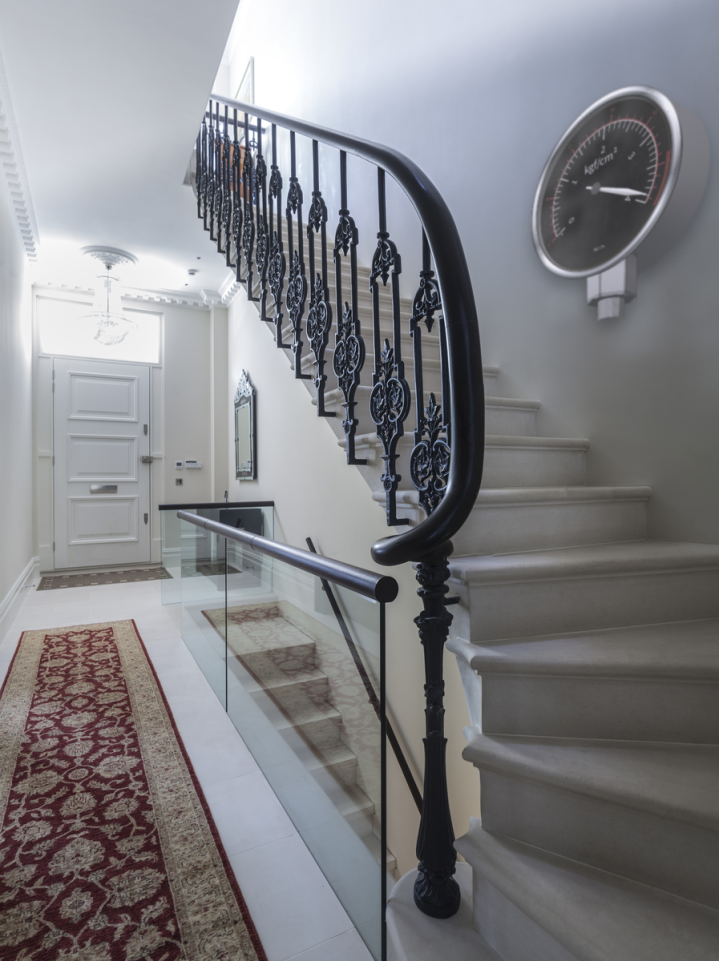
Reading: kg/cm² 3.9
